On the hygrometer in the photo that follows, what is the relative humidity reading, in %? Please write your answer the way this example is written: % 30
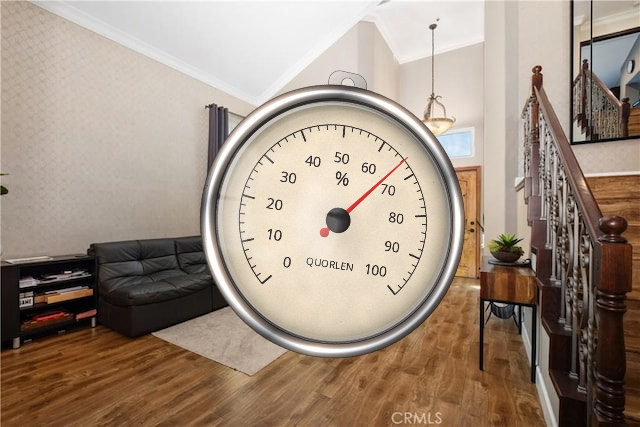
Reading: % 66
